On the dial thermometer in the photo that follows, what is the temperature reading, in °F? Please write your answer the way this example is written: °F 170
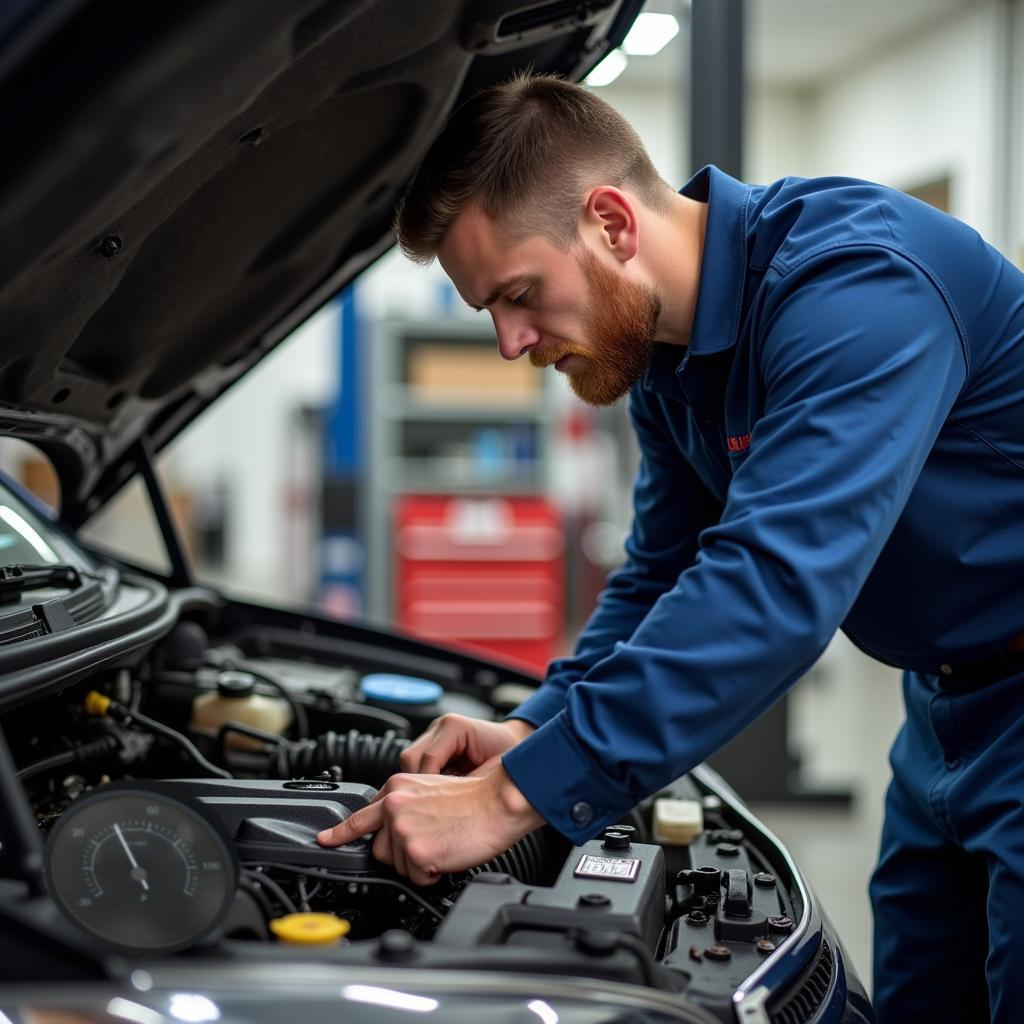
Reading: °F 40
